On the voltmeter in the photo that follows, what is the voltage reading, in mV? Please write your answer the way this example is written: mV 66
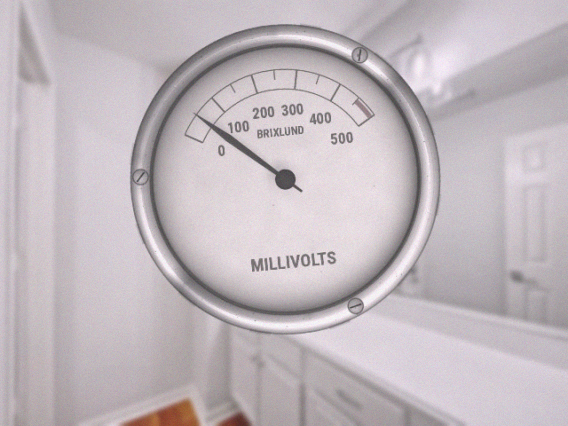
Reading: mV 50
